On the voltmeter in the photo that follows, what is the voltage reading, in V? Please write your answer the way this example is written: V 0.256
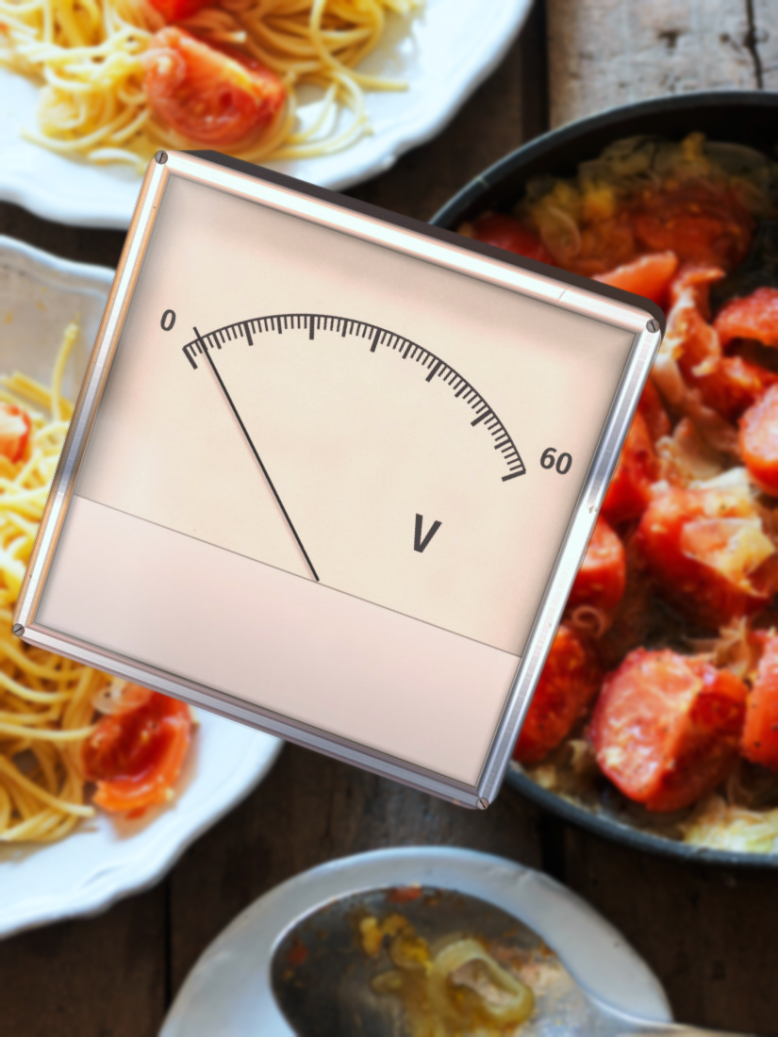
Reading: V 3
